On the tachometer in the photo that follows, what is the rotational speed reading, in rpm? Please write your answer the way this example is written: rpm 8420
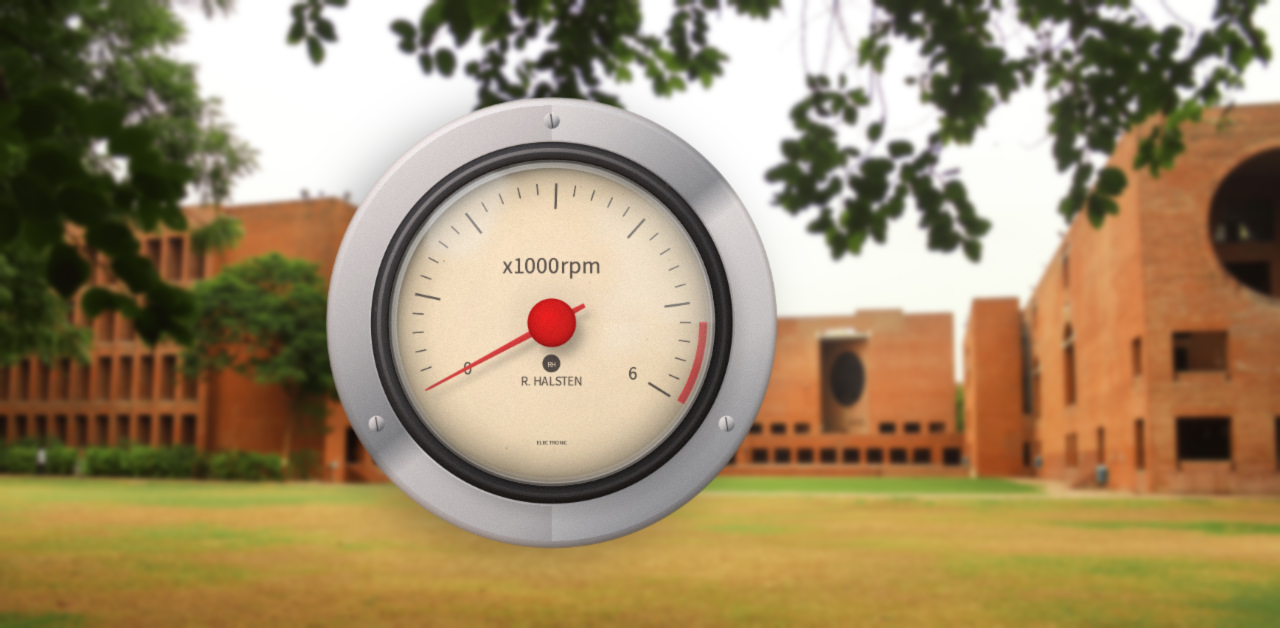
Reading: rpm 0
